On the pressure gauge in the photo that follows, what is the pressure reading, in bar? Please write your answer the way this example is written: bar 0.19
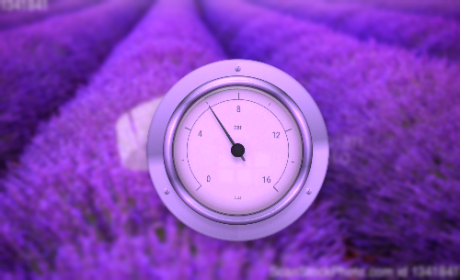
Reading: bar 6
